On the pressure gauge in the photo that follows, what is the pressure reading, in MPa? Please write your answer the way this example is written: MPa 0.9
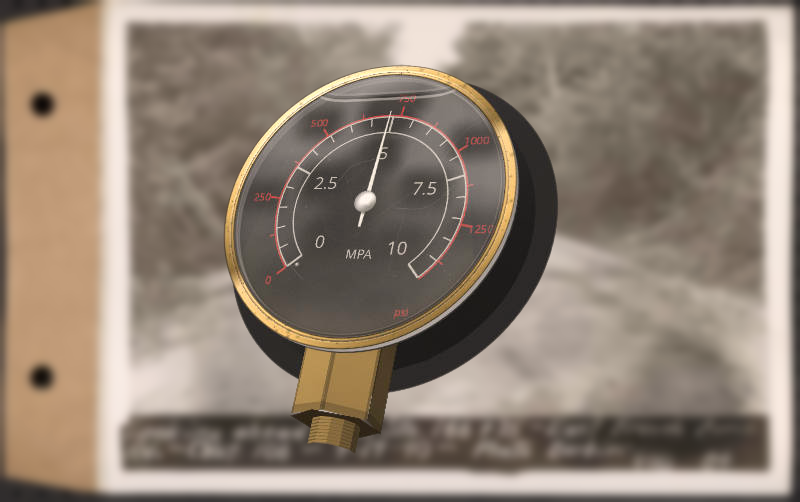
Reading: MPa 5
